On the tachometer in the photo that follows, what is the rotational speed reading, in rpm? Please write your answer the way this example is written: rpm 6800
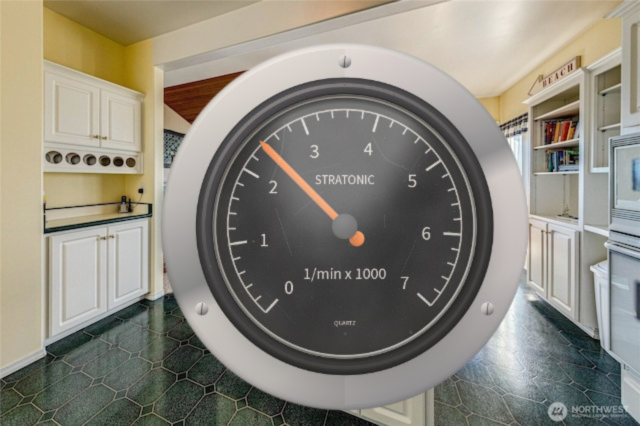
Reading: rpm 2400
